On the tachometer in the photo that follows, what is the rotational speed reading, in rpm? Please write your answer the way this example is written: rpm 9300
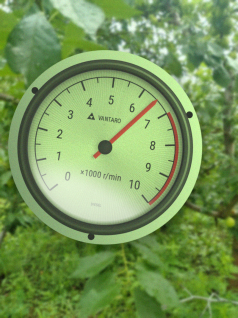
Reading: rpm 6500
